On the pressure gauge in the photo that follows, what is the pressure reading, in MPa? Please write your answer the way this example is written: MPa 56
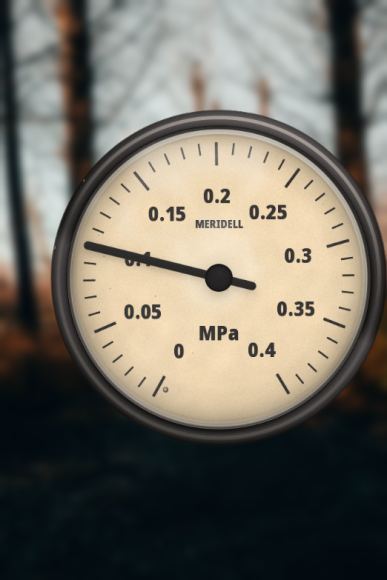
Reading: MPa 0.1
